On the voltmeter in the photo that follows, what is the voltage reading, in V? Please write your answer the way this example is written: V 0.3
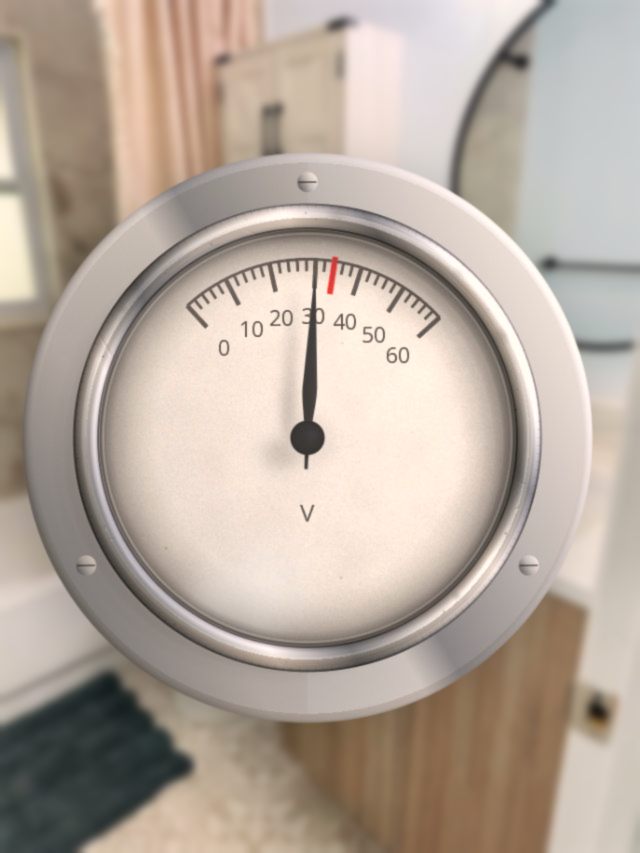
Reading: V 30
